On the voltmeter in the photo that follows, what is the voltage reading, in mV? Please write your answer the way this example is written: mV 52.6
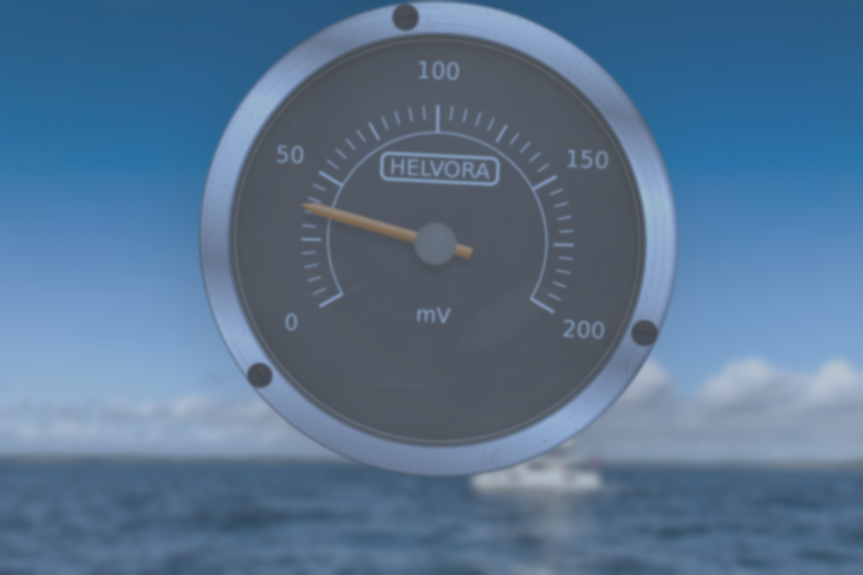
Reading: mV 37.5
